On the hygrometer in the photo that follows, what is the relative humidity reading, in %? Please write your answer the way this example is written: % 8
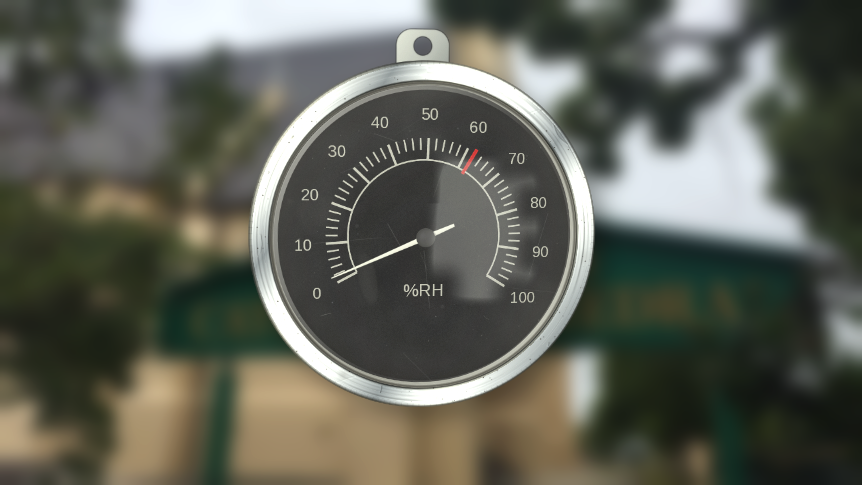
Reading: % 2
